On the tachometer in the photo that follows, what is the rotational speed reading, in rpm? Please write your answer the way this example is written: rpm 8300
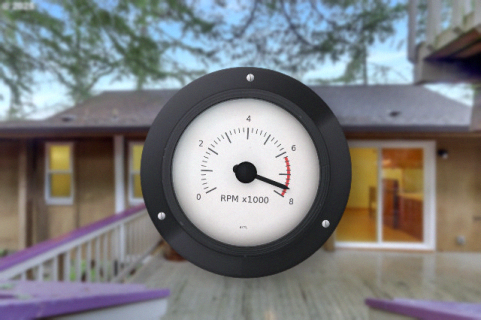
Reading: rpm 7600
